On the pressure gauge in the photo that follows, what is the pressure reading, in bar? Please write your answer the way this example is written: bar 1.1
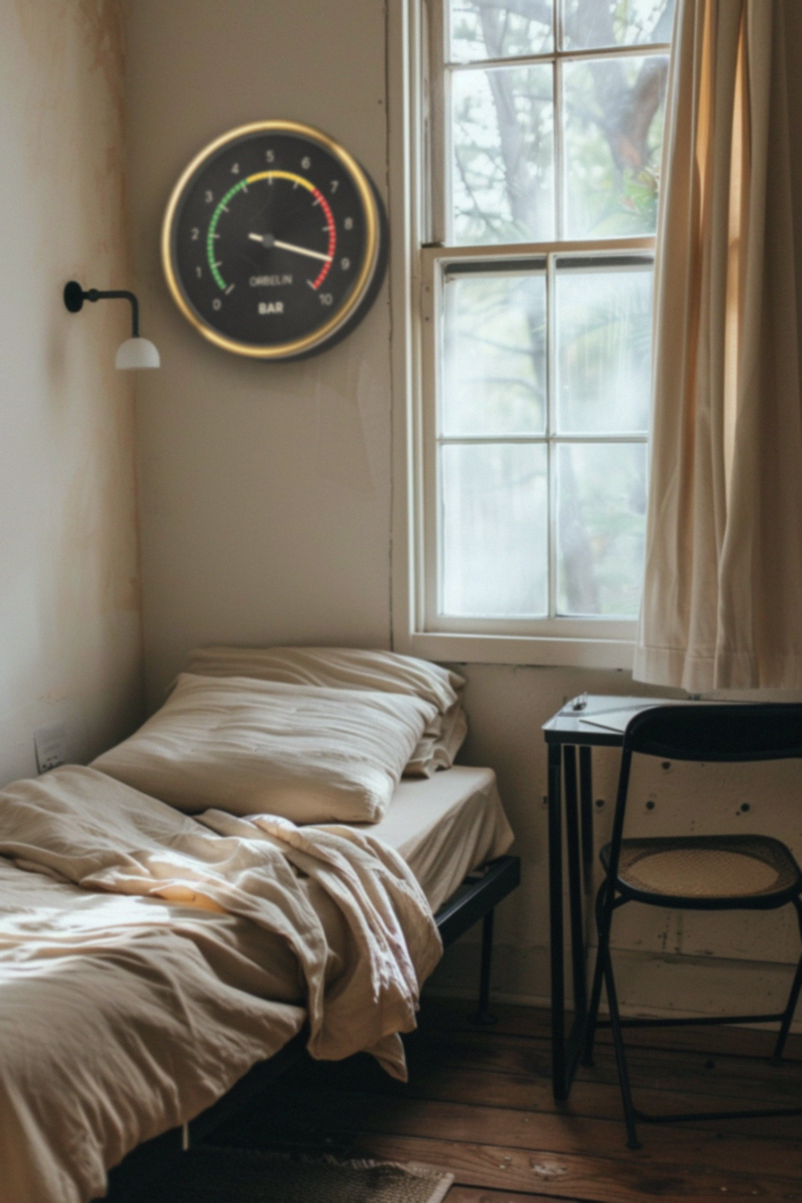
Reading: bar 9
